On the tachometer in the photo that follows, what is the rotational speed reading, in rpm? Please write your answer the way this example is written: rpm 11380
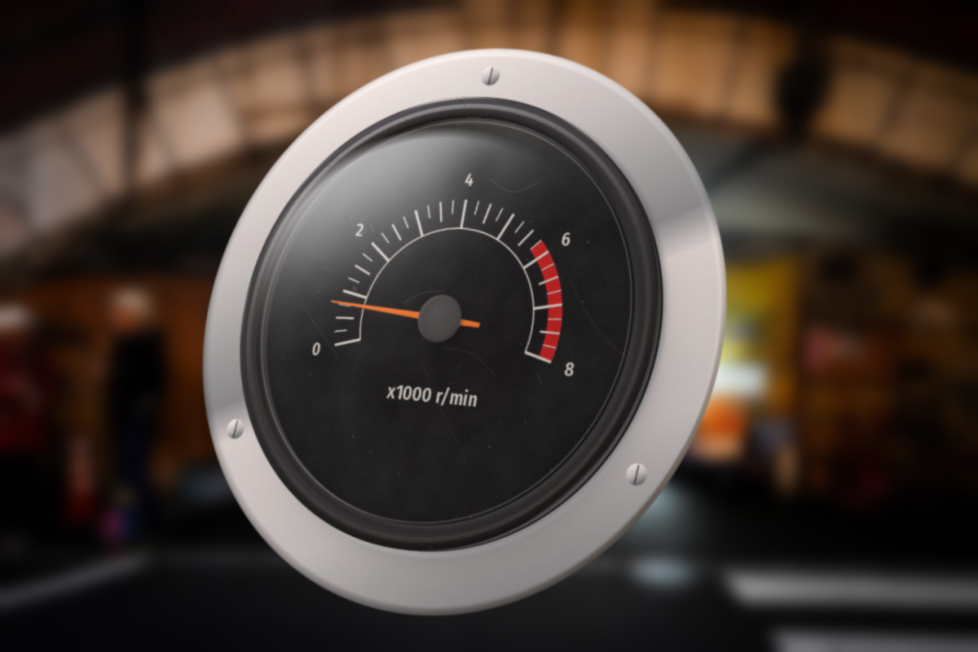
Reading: rpm 750
